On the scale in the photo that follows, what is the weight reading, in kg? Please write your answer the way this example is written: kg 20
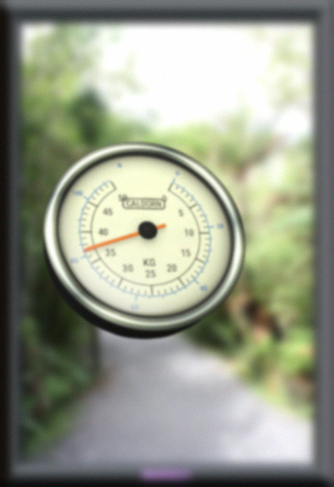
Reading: kg 37
